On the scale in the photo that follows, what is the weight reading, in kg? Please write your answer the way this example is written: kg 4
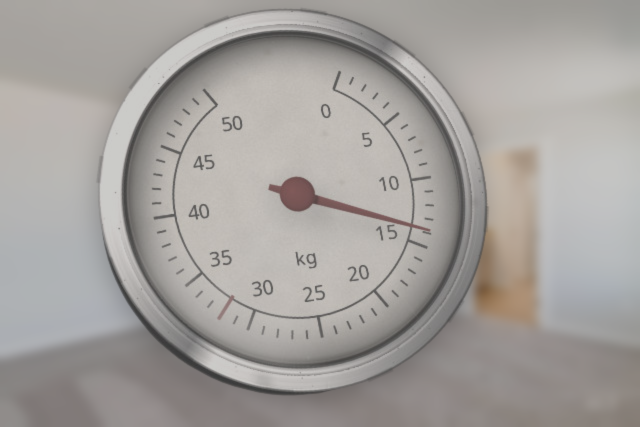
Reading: kg 14
